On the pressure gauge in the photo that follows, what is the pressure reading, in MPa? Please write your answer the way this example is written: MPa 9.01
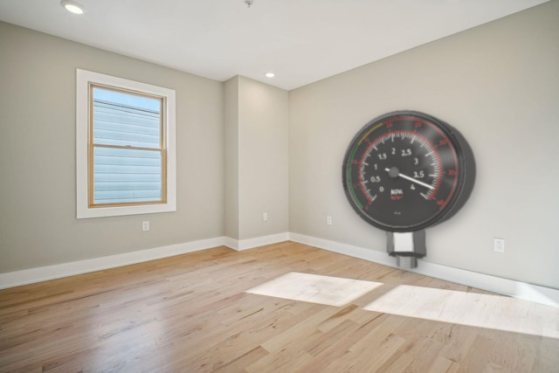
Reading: MPa 3.75
